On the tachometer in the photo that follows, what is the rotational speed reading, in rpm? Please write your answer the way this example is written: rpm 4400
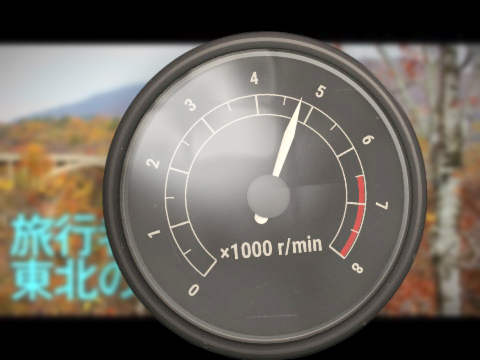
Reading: rpm 4750
